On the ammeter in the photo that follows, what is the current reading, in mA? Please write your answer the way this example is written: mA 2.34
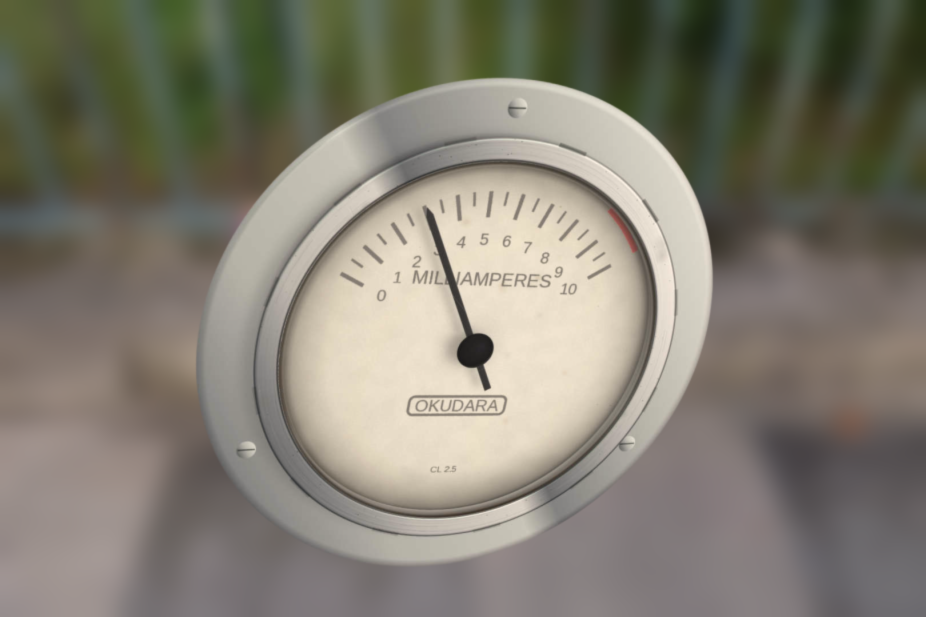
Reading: mA 3
